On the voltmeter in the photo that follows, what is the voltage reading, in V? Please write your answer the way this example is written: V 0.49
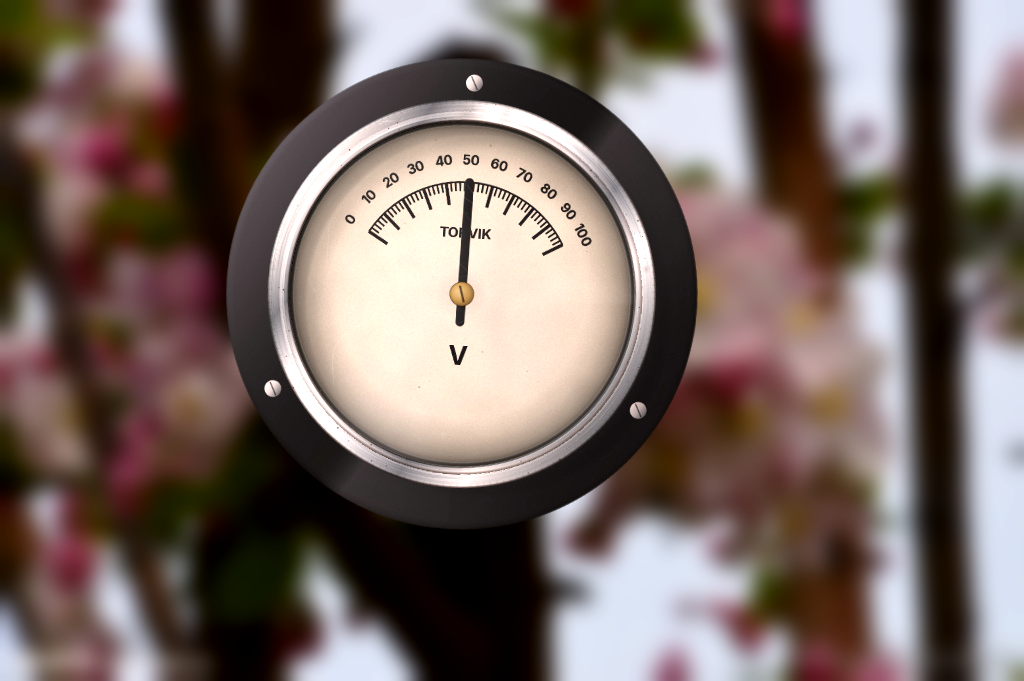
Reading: V 50
